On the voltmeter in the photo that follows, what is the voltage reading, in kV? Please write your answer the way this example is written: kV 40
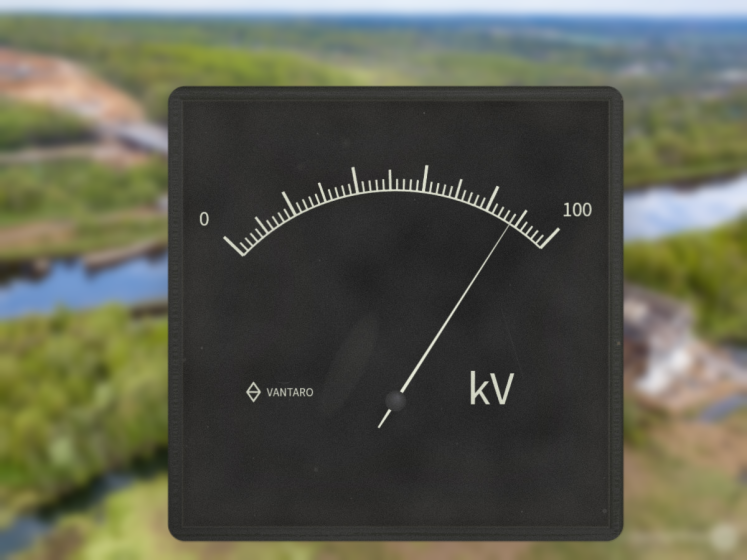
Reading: kV 88
